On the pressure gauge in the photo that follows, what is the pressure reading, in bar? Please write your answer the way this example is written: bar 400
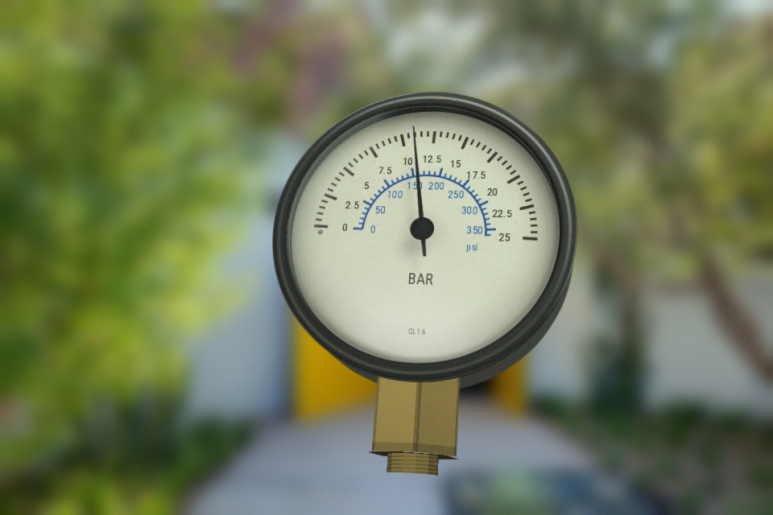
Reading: bar 11
